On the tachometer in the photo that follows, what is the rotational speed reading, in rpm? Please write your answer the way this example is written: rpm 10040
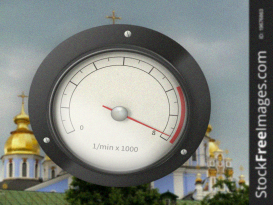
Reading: rpm 7750
